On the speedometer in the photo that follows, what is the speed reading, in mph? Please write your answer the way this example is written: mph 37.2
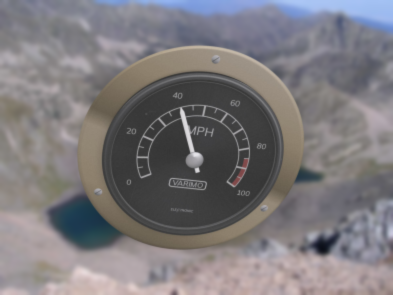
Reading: mph 40
